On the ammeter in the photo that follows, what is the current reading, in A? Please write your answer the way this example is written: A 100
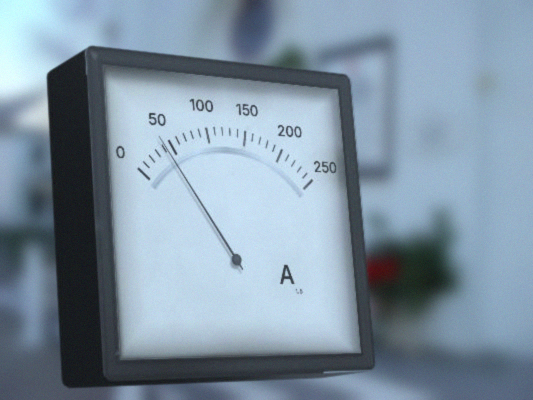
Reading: A 40
